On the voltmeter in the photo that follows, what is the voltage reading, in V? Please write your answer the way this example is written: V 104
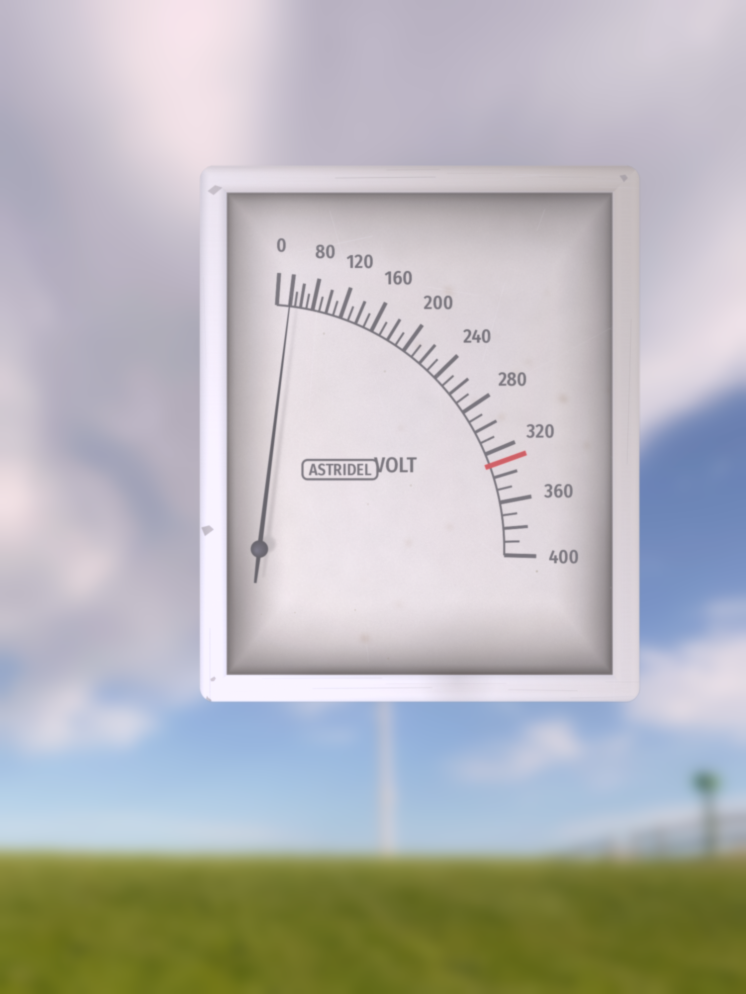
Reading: V 40
